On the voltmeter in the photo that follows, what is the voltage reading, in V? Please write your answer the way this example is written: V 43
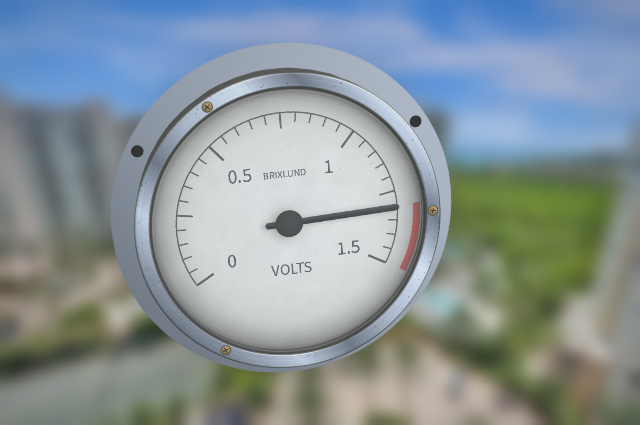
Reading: V 1.3
